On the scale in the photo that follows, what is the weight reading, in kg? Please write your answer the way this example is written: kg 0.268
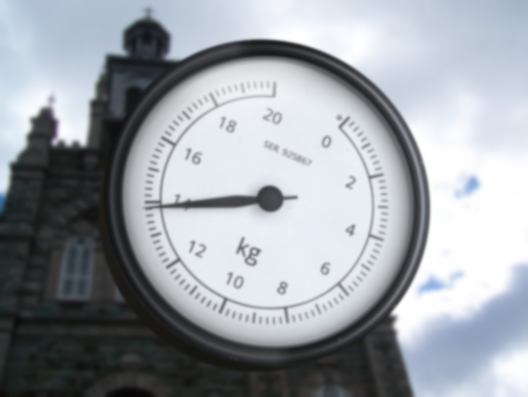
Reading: kg 13.8
